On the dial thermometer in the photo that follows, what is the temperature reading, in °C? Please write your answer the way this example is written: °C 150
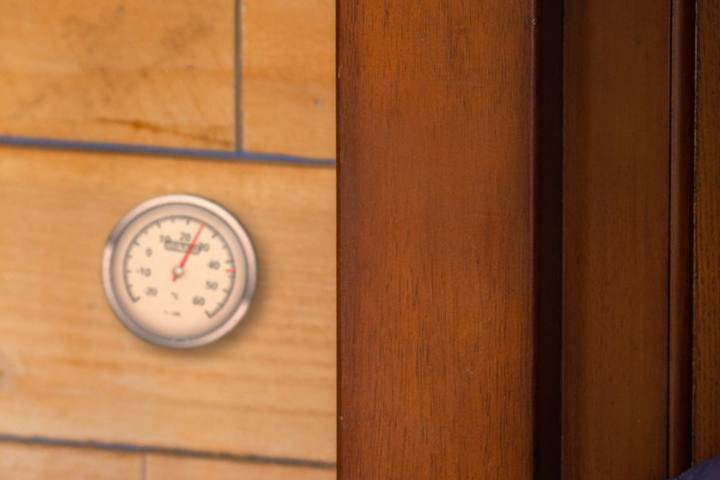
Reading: °C 25
